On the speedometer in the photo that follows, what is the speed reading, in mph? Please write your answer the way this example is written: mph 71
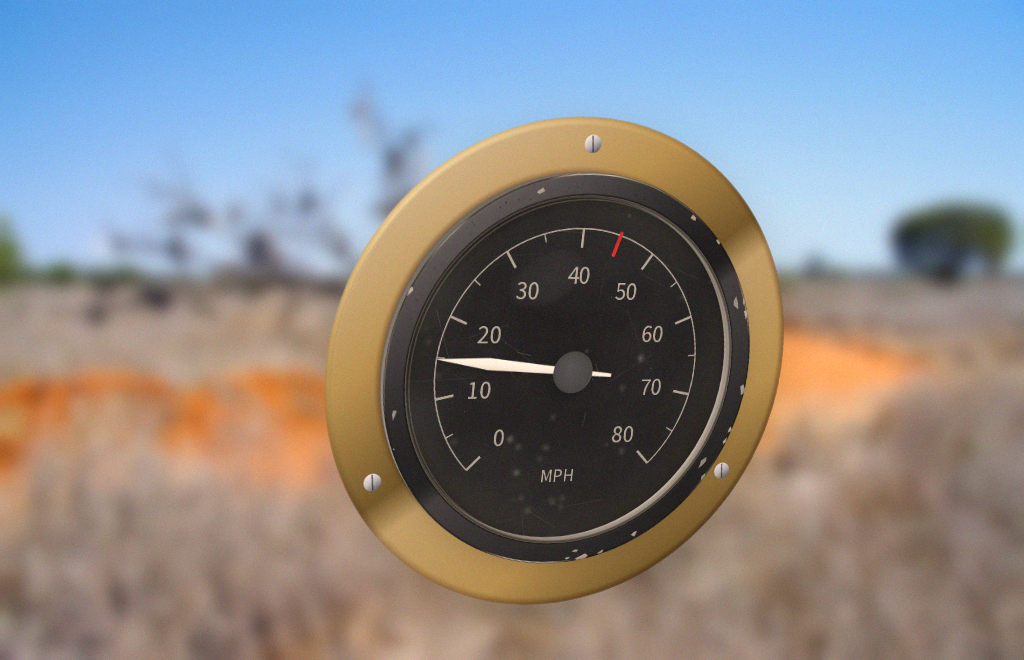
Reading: mph 15
